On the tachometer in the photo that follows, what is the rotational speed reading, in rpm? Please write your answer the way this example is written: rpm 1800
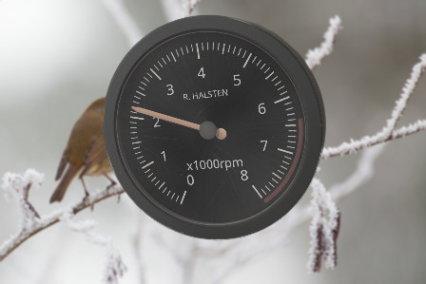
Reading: rpm 2200
